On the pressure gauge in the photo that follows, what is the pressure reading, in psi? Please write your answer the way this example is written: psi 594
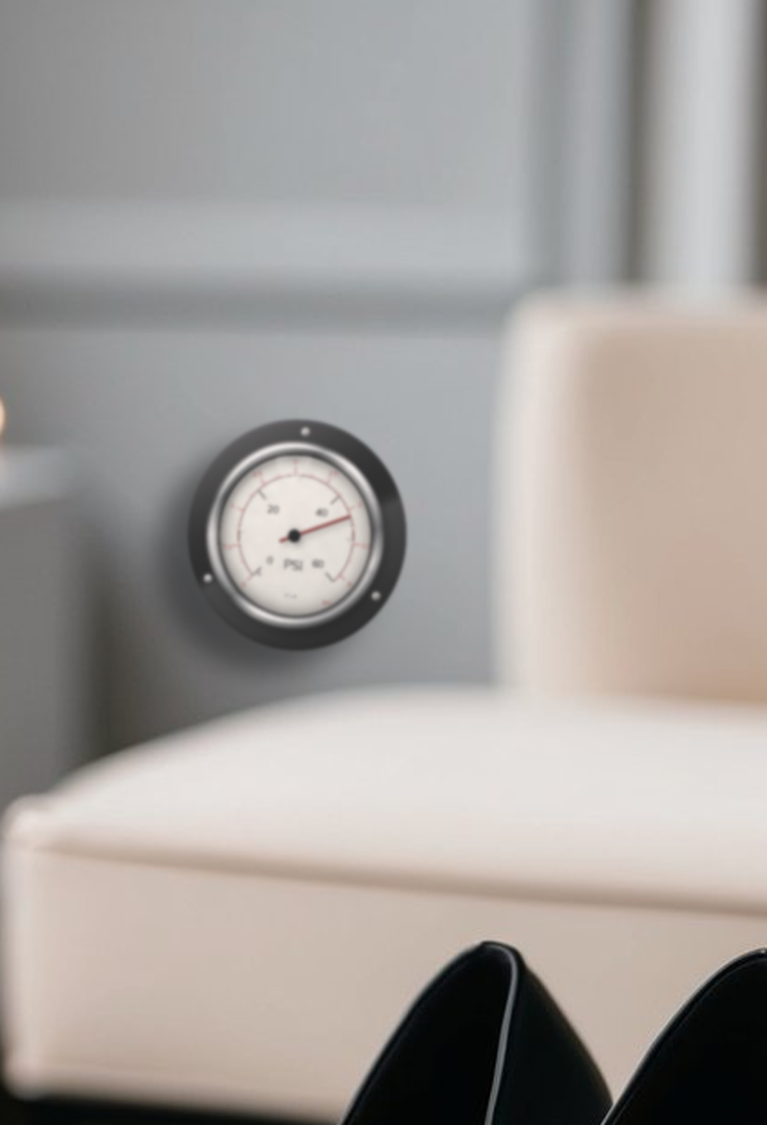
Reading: psi 45
